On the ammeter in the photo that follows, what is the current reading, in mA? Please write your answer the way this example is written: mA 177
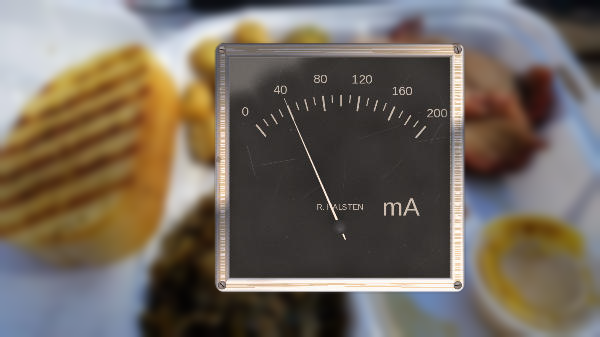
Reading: mA 40
